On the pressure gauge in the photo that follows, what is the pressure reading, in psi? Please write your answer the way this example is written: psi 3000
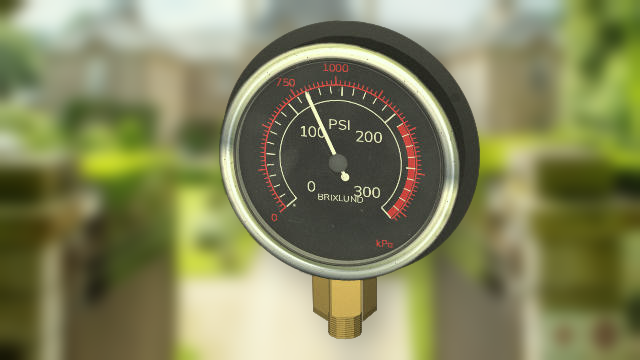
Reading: psi 120
